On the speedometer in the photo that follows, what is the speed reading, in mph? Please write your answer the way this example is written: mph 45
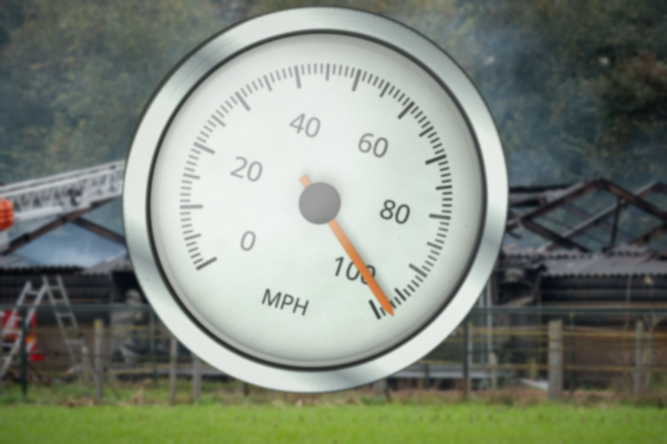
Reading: mph 98
